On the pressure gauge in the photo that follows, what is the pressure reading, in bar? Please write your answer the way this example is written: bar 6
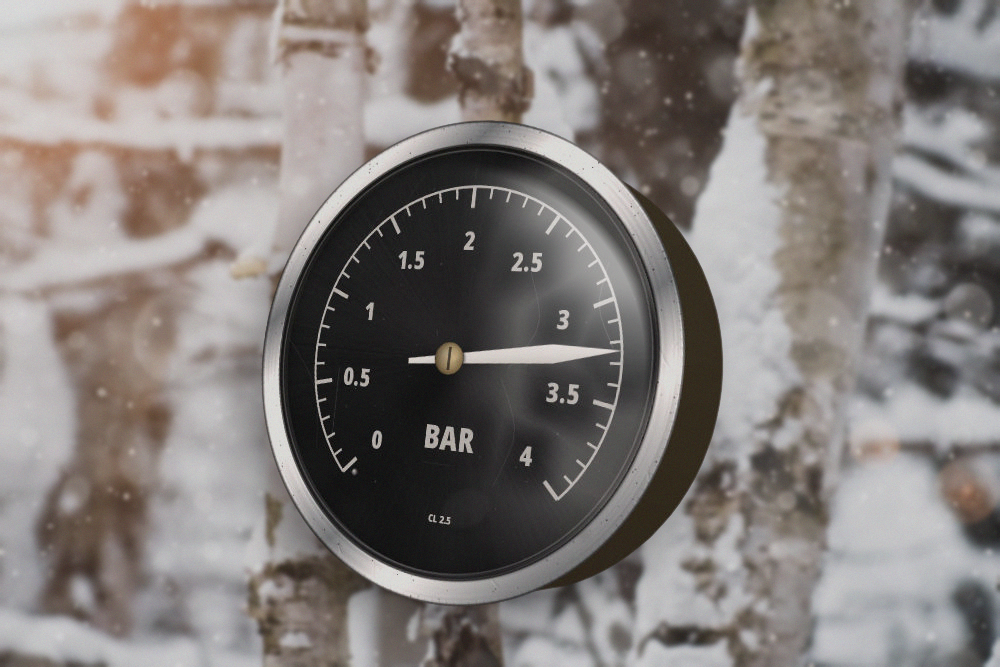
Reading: bar 3.25
